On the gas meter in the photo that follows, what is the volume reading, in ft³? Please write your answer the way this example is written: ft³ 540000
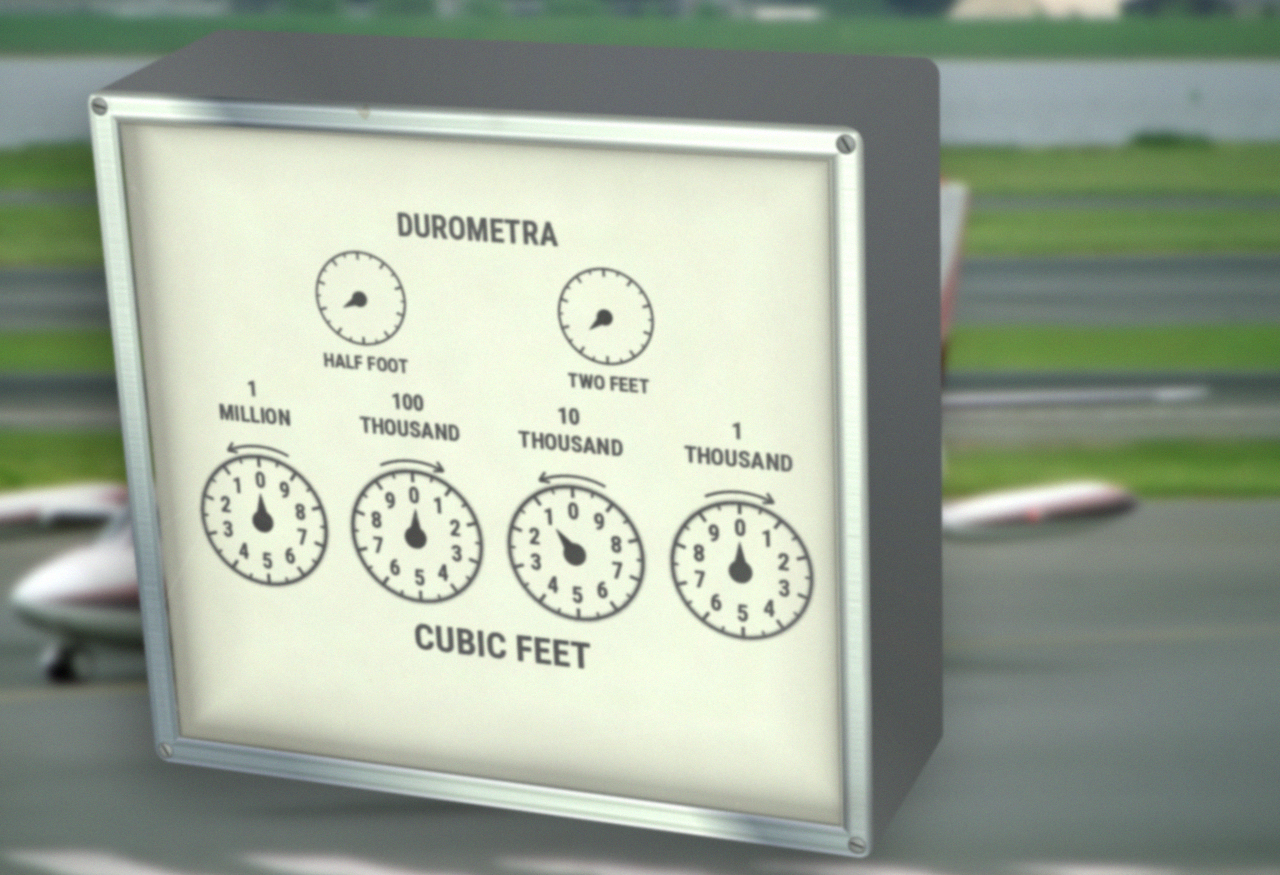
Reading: ft³ 1000
